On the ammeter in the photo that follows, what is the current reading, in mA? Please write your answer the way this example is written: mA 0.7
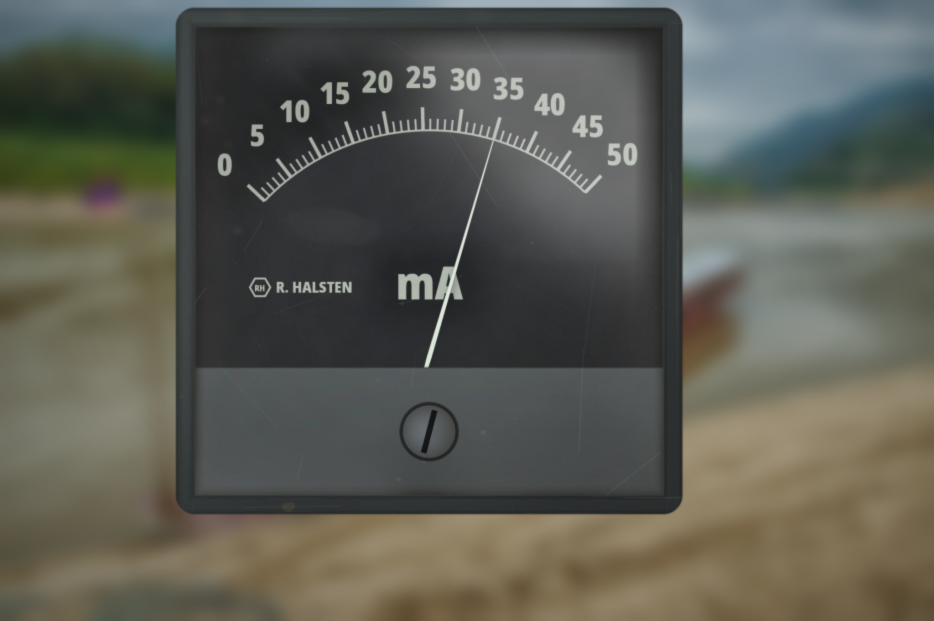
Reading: mA 35
